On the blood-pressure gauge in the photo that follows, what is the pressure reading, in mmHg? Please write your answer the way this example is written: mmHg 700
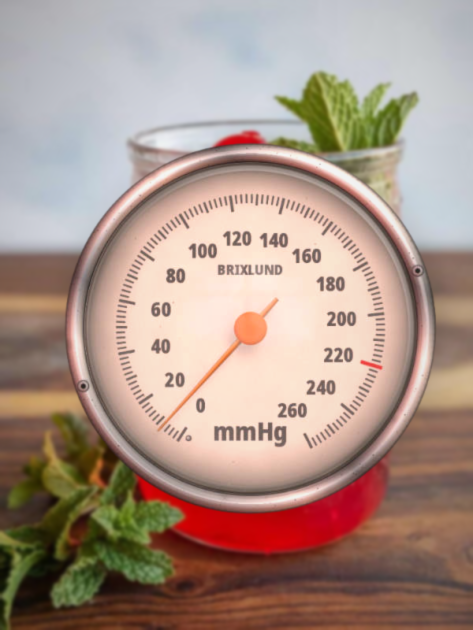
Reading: mmHg 8
